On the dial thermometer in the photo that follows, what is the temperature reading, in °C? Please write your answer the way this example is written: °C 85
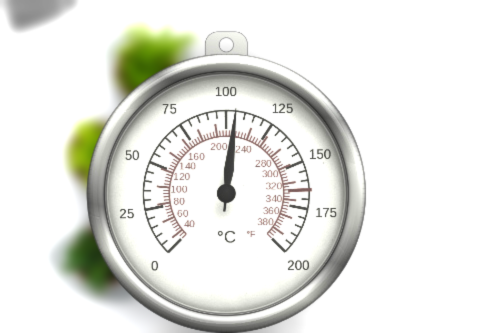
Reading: °C 105
